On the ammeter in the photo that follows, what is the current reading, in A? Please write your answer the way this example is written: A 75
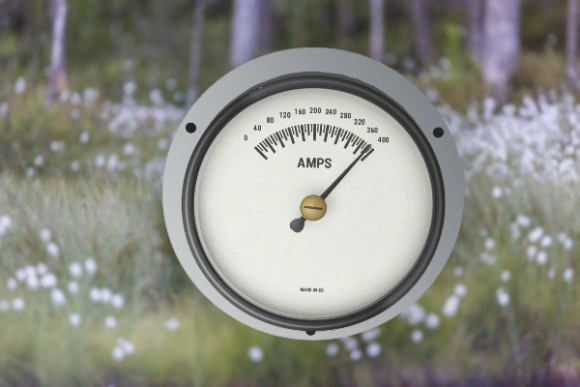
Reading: A 380
